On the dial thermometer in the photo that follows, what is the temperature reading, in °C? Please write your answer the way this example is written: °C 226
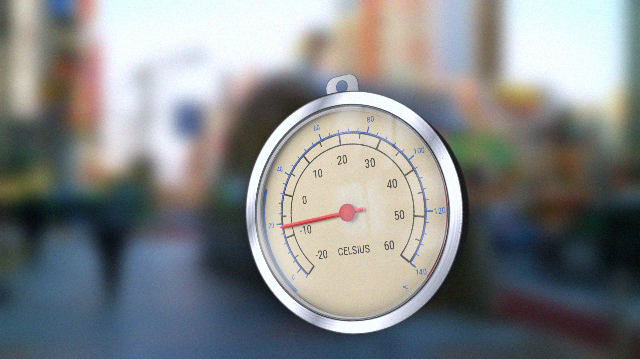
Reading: °C -7.5
